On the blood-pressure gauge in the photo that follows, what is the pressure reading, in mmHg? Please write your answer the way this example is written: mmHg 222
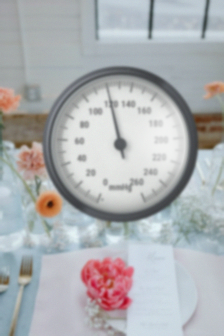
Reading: mmHg 120
